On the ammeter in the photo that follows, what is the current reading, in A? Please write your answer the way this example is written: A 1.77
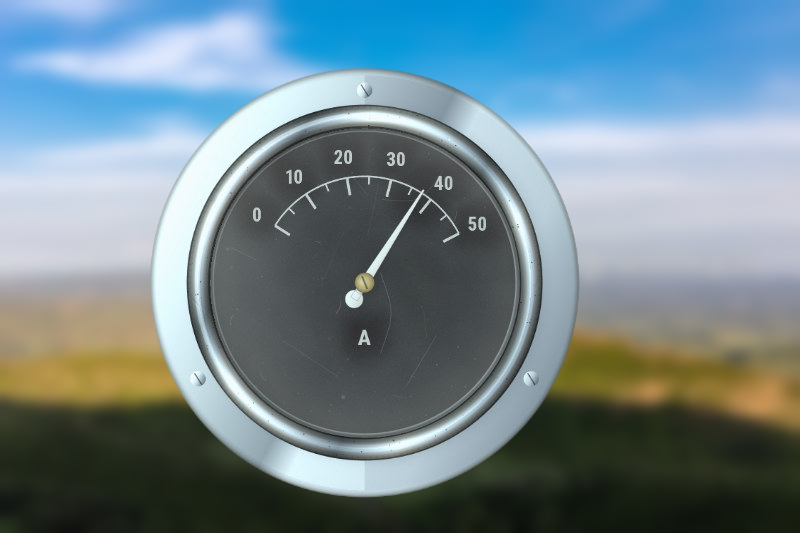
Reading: A 37.5
